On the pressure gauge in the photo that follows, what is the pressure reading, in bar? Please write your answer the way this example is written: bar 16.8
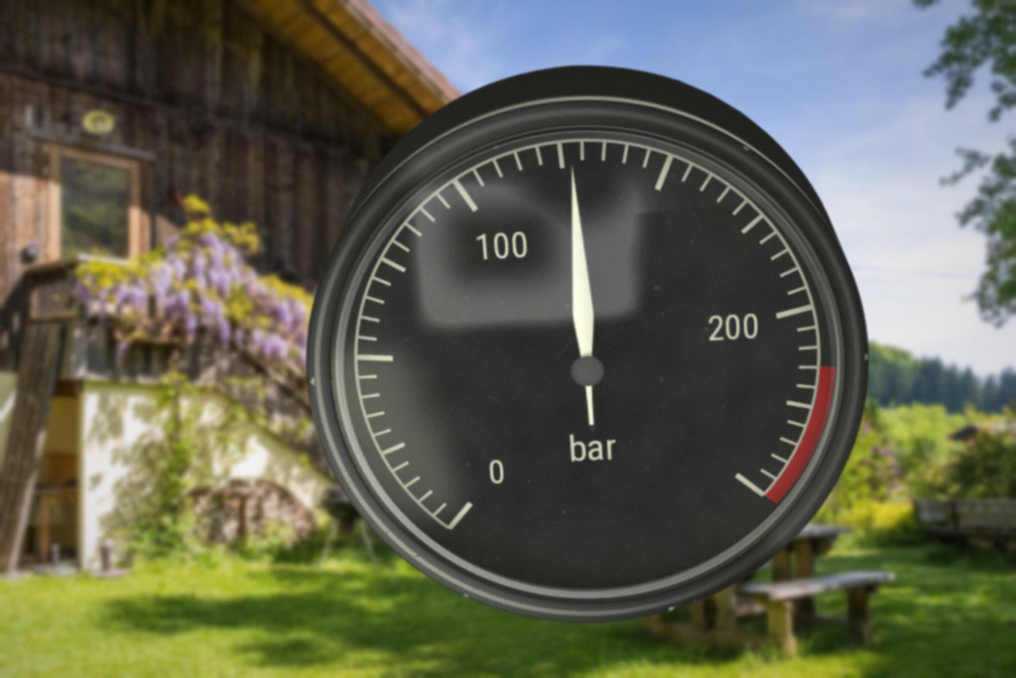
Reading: bar 127.5
